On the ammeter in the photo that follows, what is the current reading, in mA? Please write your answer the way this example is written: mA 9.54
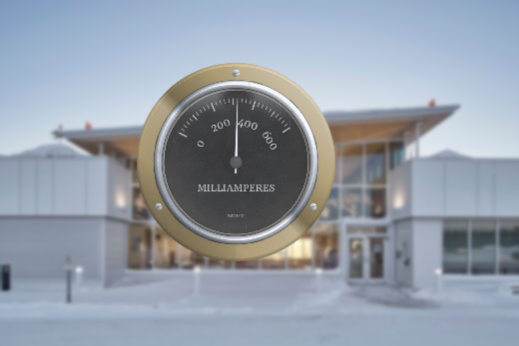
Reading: mA 320
